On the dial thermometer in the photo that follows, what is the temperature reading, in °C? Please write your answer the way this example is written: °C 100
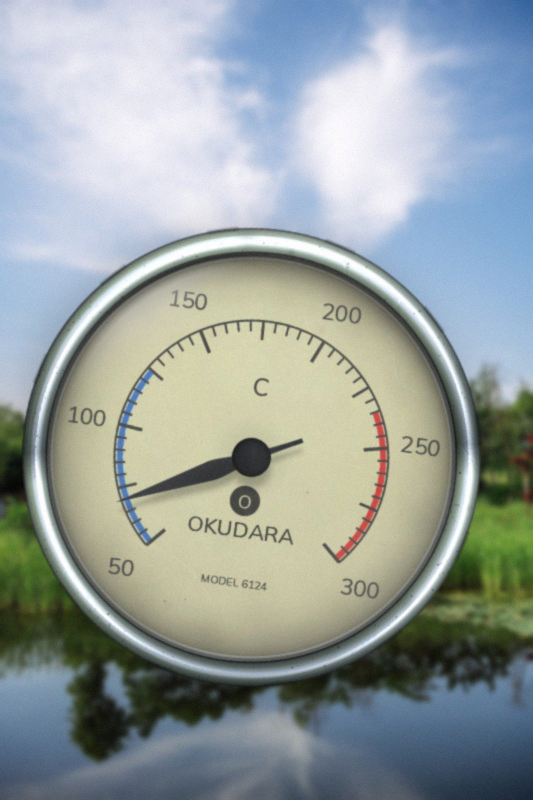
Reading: °C 70
